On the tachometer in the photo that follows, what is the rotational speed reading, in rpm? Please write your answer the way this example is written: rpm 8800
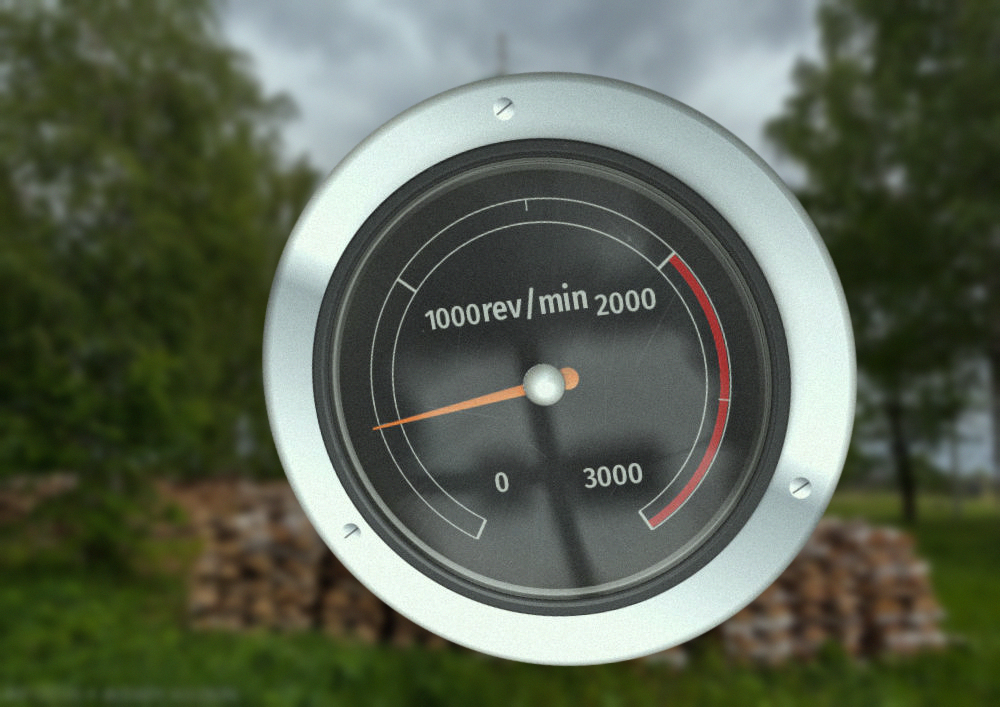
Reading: rpm 500
